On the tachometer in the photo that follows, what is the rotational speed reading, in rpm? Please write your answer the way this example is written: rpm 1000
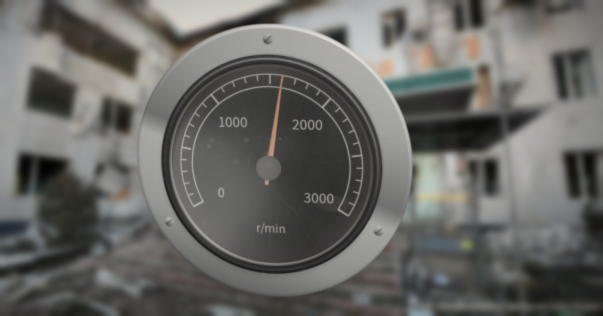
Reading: rpm 1600
